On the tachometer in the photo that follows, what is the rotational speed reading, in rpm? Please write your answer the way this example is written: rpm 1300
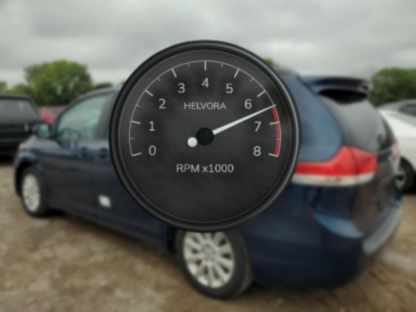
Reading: rpm 6500
